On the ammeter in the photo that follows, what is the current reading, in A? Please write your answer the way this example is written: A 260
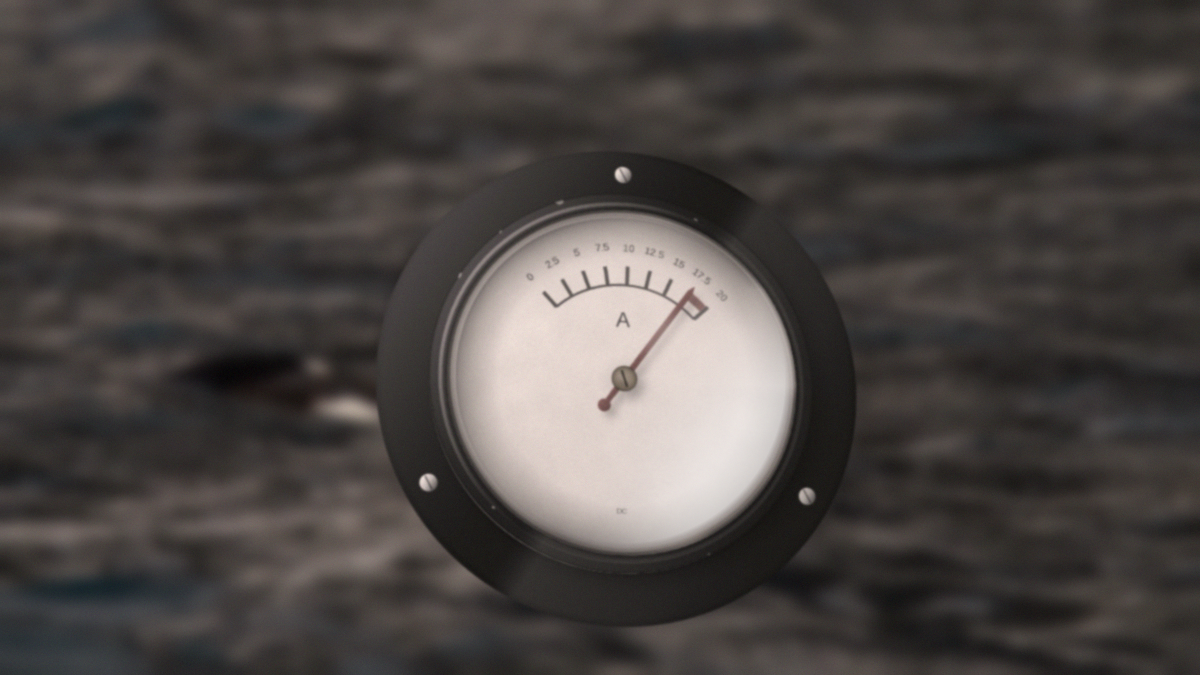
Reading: A 17.5
